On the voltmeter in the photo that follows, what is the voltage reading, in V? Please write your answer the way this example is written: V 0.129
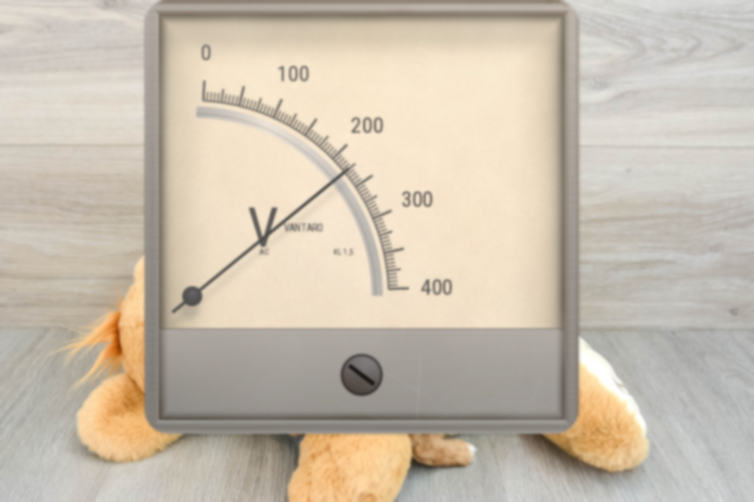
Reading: V 225
